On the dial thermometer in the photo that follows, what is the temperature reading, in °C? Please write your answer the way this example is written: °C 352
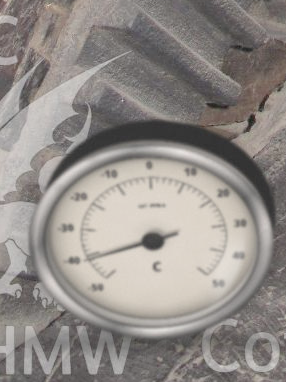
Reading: °C -40
